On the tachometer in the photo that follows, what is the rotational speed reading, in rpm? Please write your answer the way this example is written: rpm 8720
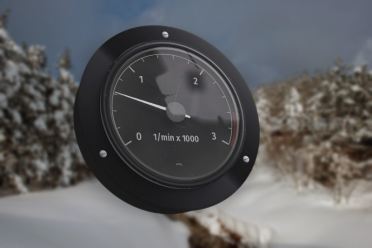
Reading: rpm 600
